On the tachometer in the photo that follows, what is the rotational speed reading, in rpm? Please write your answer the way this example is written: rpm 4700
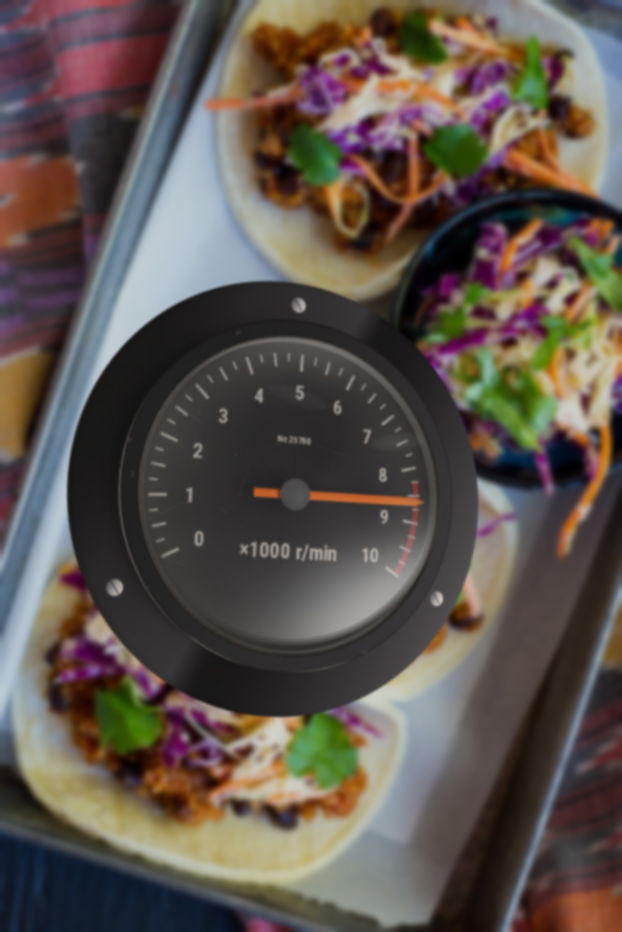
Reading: rpm 8625
